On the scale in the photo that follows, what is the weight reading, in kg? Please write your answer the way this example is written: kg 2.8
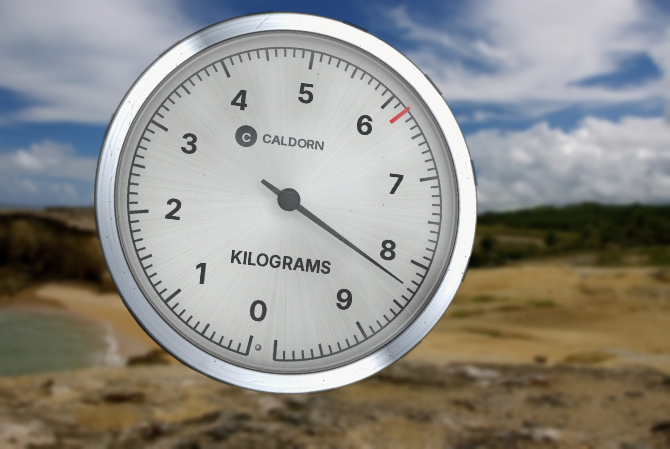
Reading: kg 8.3
